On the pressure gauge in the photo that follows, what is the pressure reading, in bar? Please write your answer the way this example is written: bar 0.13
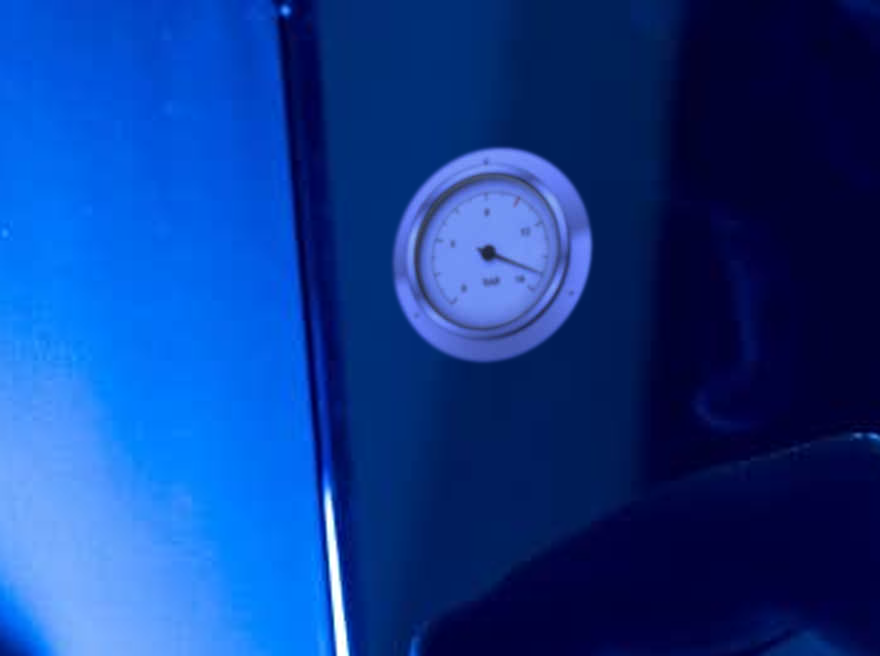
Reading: bar 15
